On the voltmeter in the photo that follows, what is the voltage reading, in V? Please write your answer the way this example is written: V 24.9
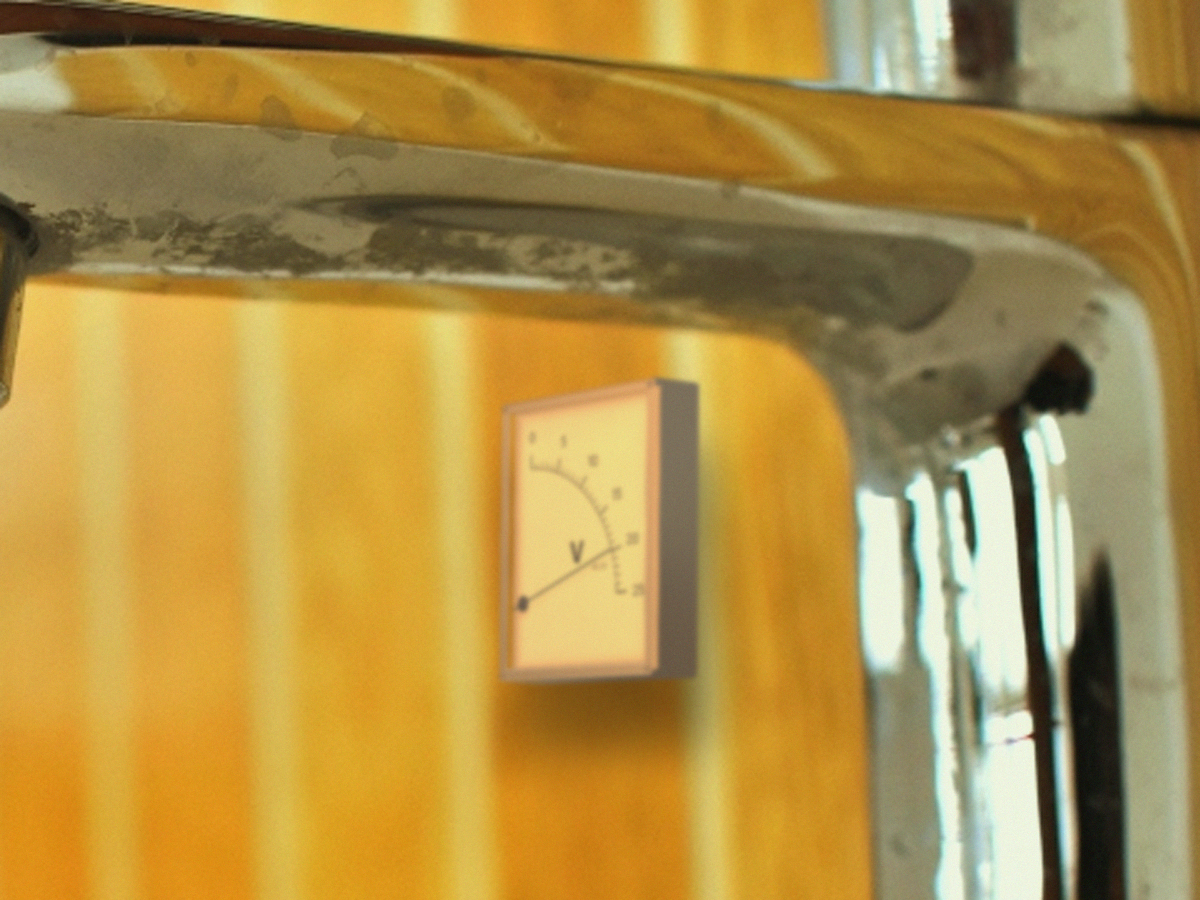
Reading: V 20
